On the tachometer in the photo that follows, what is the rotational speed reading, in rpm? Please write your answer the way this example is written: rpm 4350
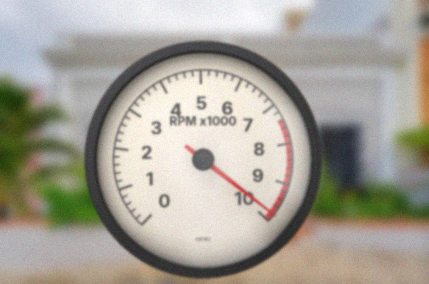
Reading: rpm 9800
